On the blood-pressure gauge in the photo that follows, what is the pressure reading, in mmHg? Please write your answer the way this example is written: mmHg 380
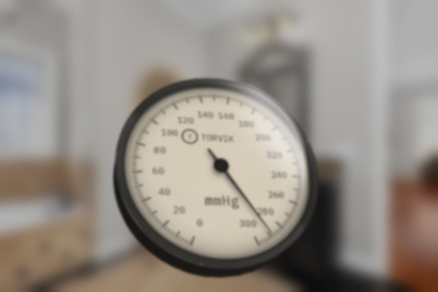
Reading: mmHg 290
